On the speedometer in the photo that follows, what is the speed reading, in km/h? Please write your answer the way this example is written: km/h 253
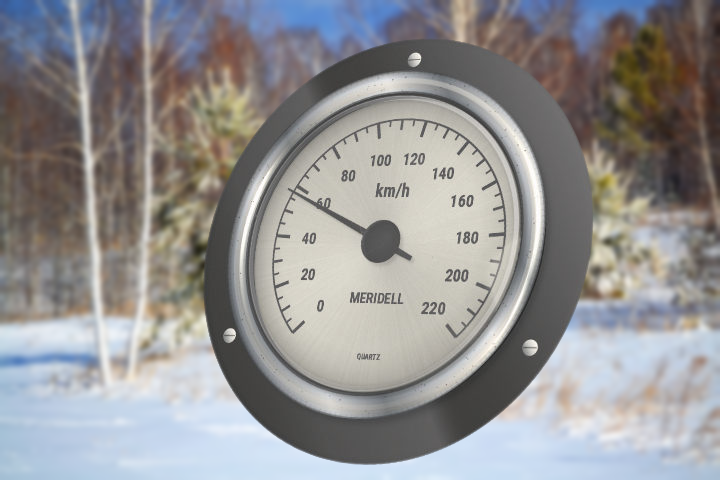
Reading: km/h 57.5
